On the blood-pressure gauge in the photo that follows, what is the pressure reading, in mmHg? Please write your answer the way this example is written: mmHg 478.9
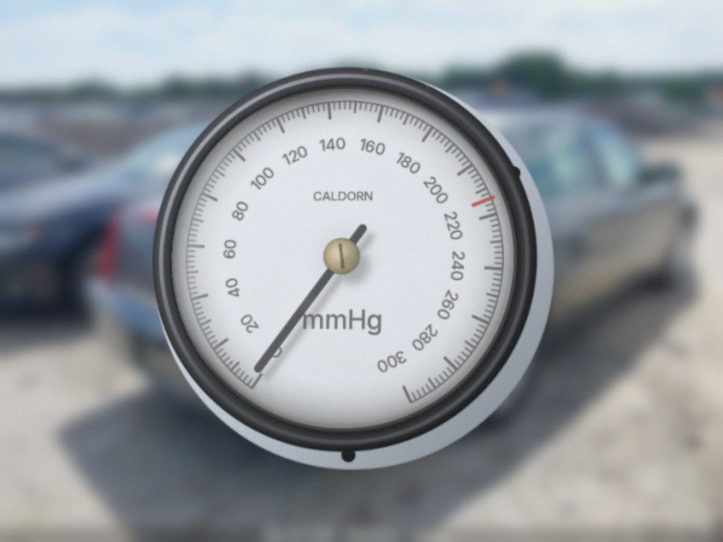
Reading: mmHg 2
